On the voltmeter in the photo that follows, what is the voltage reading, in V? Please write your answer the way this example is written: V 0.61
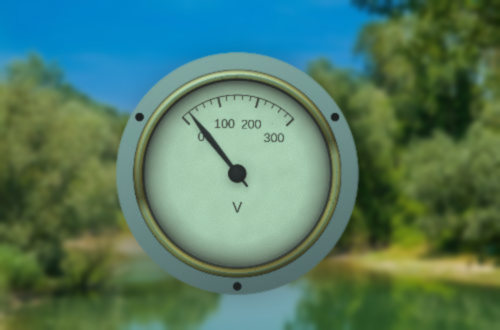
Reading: V 20
